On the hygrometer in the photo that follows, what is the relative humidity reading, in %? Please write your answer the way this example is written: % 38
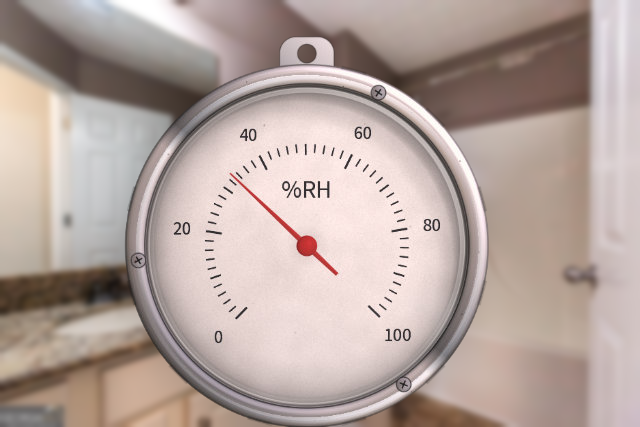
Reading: % 33
